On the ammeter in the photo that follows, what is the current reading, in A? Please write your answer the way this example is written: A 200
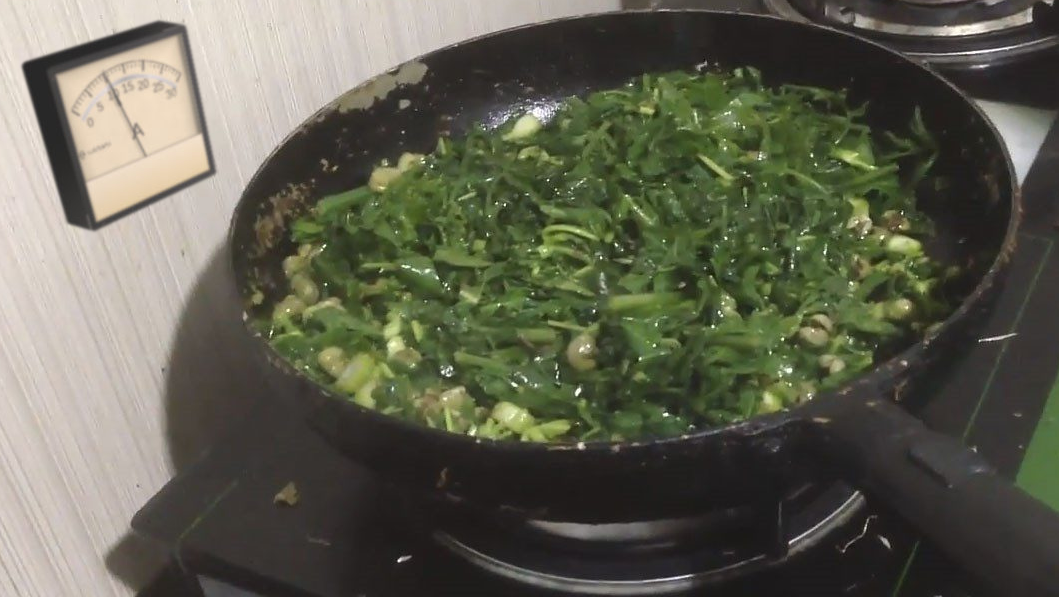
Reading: A 10
